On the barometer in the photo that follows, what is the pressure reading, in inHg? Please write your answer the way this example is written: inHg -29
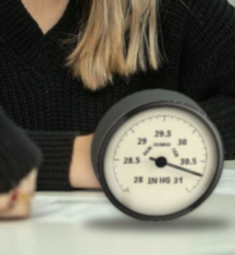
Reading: inHg 30.7
